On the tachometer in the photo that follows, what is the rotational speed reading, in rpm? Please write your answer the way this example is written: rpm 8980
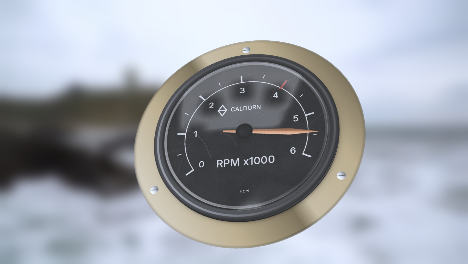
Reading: rpm 5500
